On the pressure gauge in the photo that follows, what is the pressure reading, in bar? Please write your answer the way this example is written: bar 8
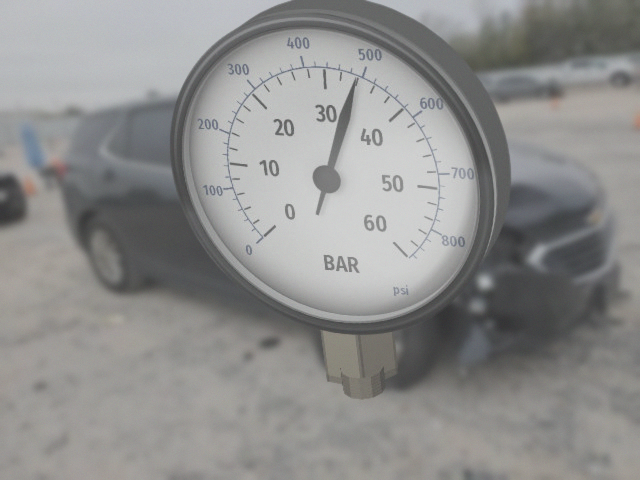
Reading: bar 34
